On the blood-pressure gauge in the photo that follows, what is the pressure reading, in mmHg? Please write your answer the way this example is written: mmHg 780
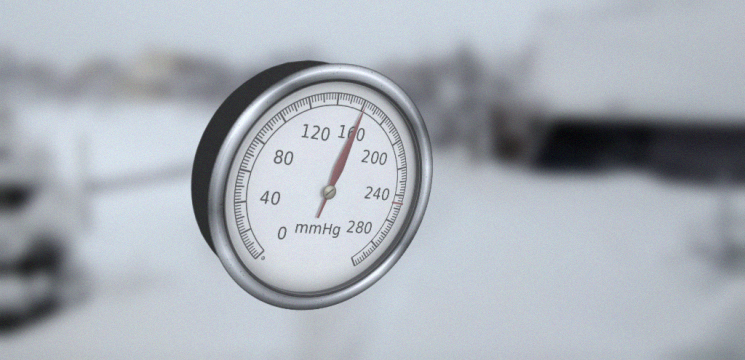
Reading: mmHg 160
